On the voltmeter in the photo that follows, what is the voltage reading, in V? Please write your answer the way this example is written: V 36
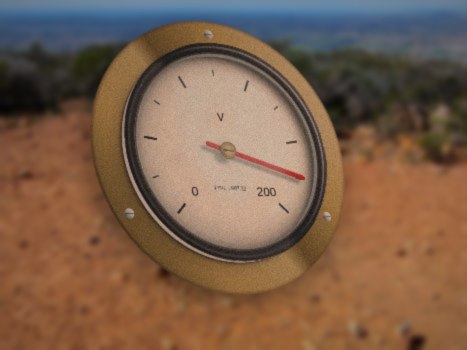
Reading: V 180
